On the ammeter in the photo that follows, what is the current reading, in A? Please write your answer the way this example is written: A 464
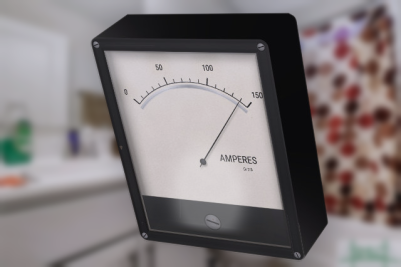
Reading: A 140
